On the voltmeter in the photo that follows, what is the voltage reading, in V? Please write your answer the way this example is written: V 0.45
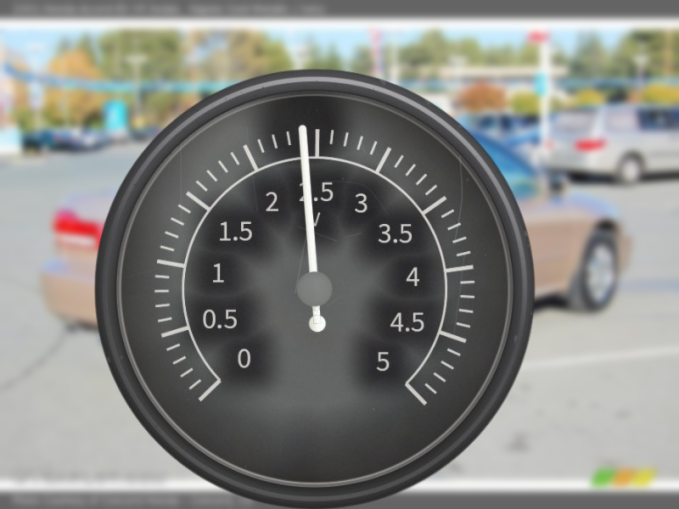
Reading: V 2.4
